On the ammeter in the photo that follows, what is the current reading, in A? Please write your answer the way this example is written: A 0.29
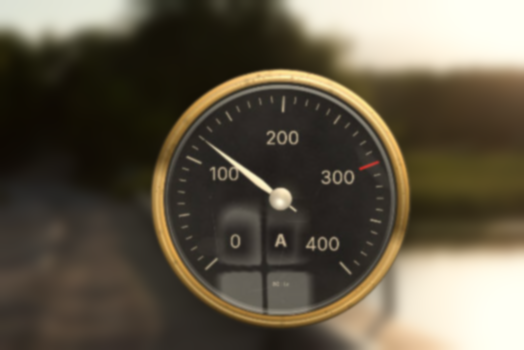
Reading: A 120
